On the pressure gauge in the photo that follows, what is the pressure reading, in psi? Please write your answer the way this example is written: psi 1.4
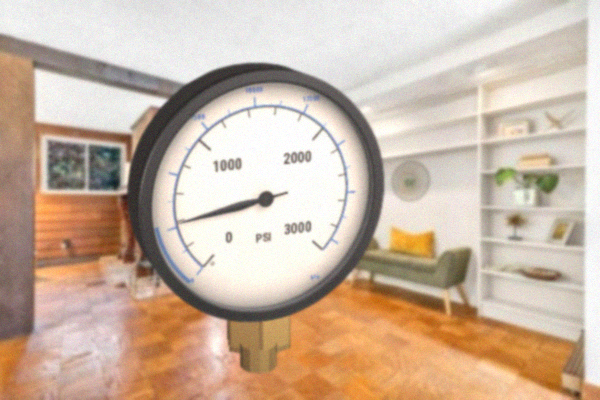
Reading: psi 400
